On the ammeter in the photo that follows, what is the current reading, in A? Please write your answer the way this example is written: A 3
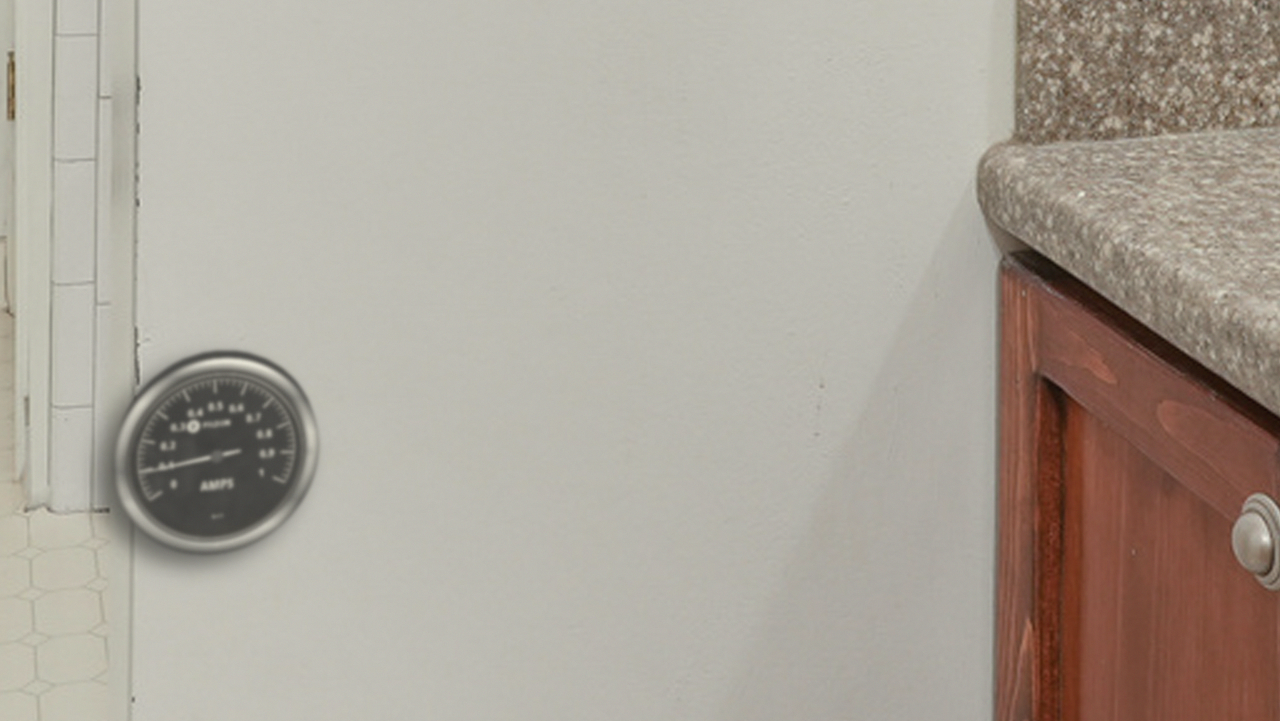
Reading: A 0.1
